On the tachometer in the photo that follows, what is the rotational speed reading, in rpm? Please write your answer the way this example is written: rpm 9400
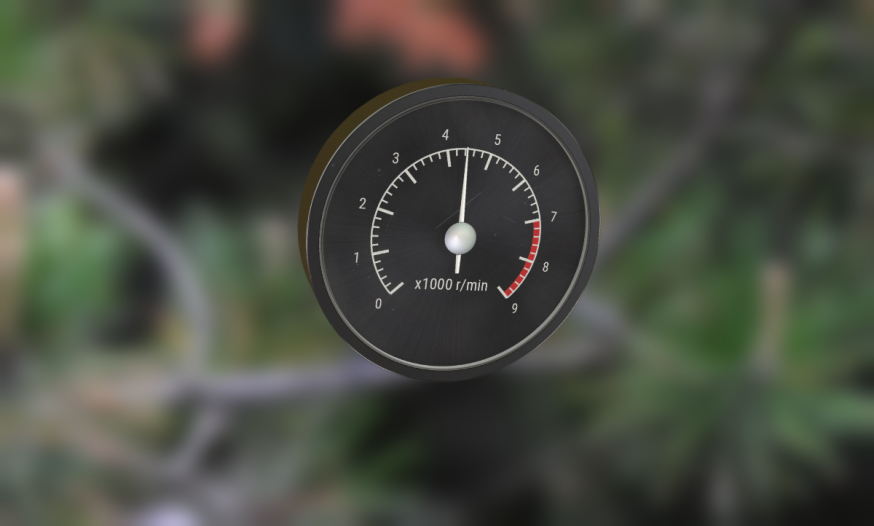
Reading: rpm 4400
